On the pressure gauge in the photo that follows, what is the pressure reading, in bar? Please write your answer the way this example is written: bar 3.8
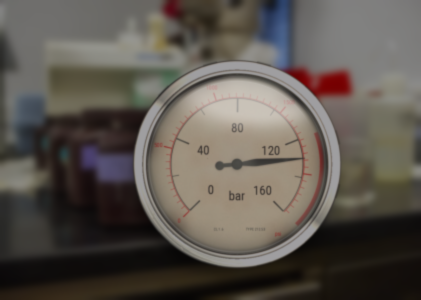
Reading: bar 130
